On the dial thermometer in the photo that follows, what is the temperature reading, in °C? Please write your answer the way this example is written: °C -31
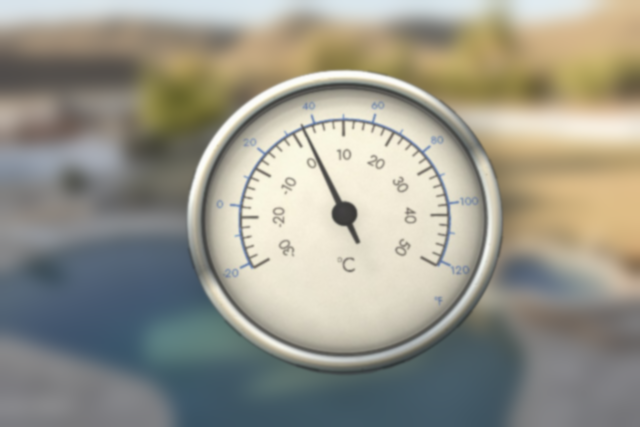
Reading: °C 2
